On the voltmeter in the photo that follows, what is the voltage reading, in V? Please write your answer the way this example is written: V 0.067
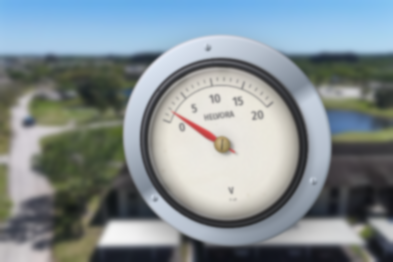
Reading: V 2
